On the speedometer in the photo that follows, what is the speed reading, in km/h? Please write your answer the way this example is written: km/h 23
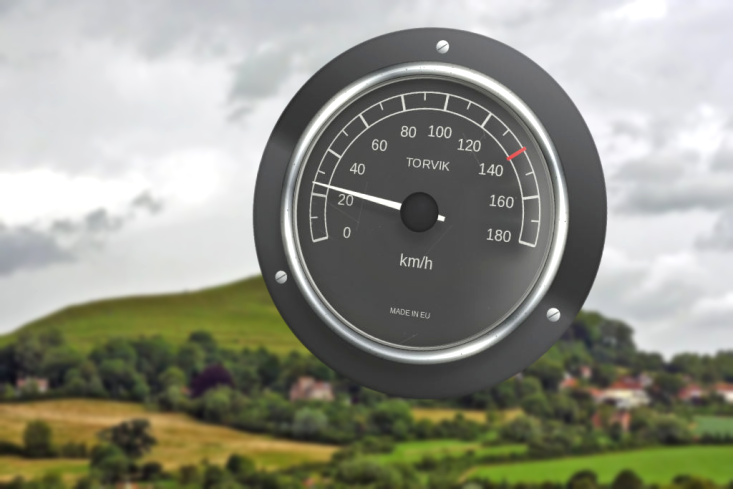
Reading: km/h 25
